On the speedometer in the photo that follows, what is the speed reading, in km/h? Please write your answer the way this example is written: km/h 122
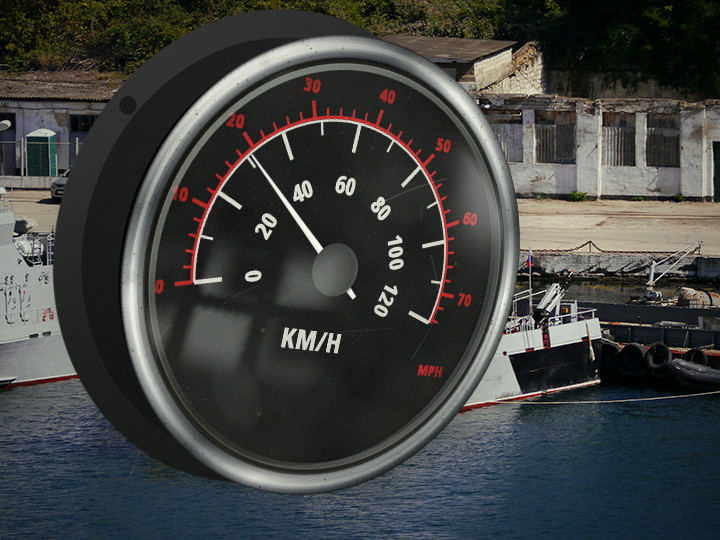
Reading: km/h 30
